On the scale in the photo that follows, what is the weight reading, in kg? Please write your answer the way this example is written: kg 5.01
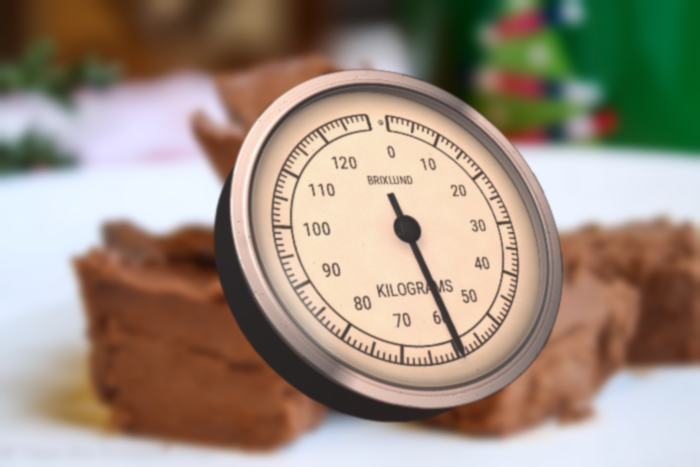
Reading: kg 60
